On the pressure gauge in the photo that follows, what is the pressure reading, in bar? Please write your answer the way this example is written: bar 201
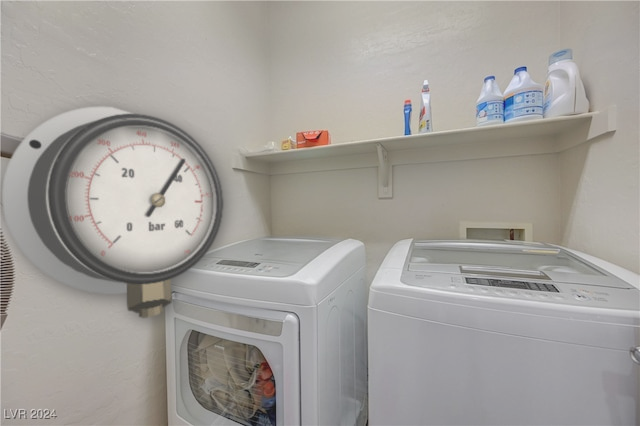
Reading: bar 37.5
